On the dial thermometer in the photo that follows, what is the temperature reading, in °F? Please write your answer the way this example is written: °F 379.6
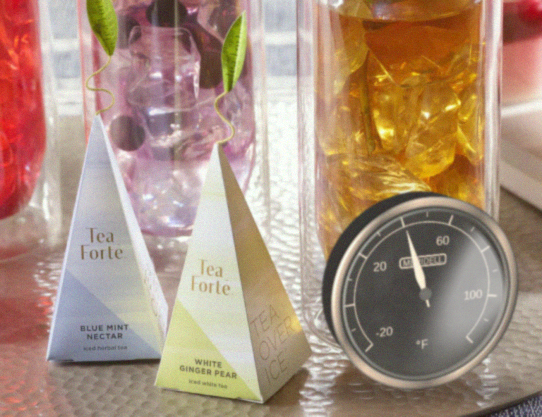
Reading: °F 40
